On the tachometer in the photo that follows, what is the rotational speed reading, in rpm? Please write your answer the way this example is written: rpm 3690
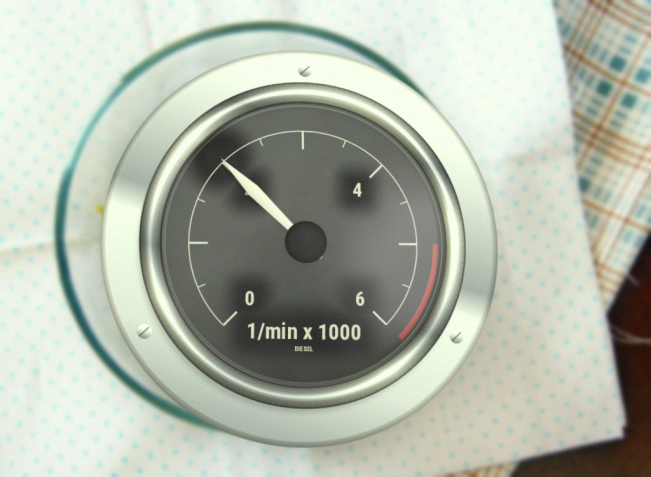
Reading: rpm 2000
